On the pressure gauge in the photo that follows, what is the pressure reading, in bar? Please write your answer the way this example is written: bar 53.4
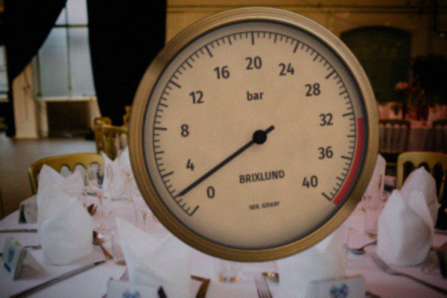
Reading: bar 2
